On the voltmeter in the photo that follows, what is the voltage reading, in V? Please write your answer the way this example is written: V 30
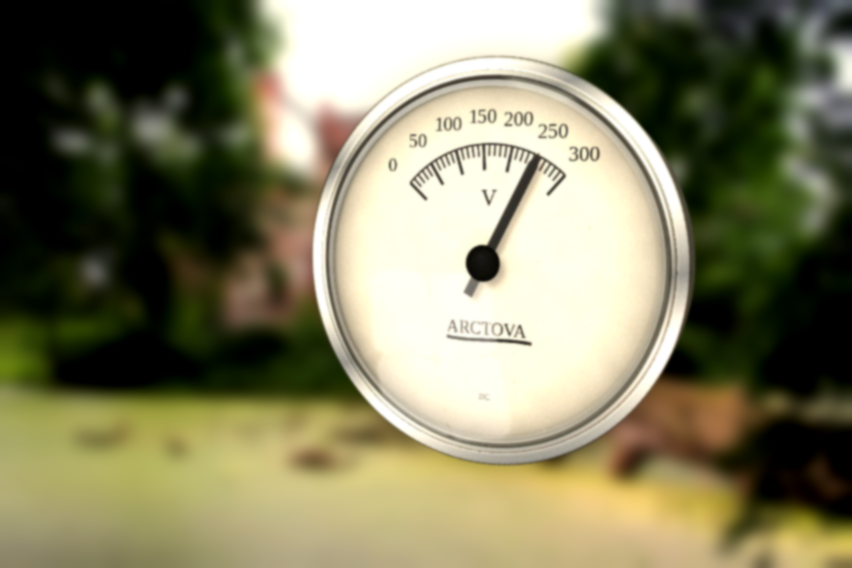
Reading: V 250
